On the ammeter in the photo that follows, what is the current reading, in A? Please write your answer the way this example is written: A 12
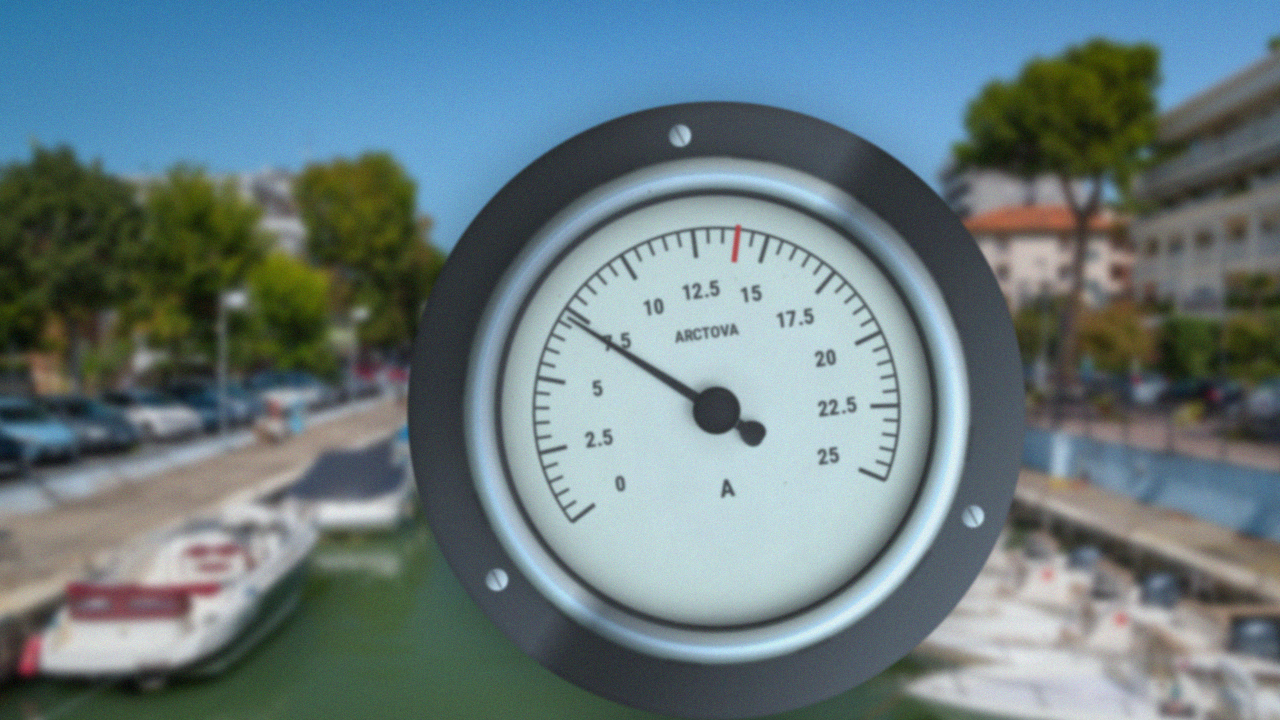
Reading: A 7.25
